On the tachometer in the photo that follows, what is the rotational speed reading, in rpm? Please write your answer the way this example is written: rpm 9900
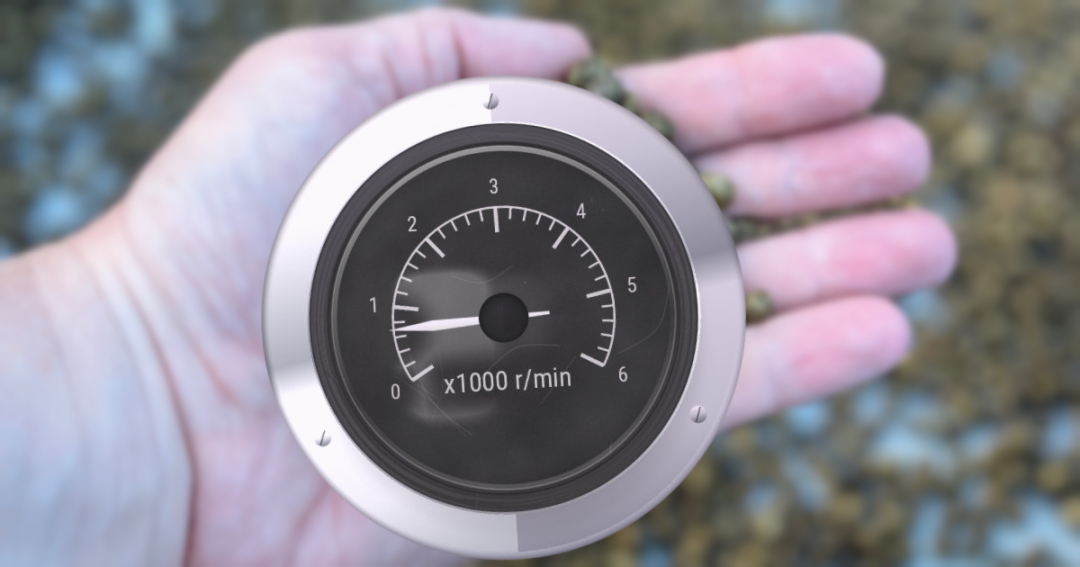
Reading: rpm 700
